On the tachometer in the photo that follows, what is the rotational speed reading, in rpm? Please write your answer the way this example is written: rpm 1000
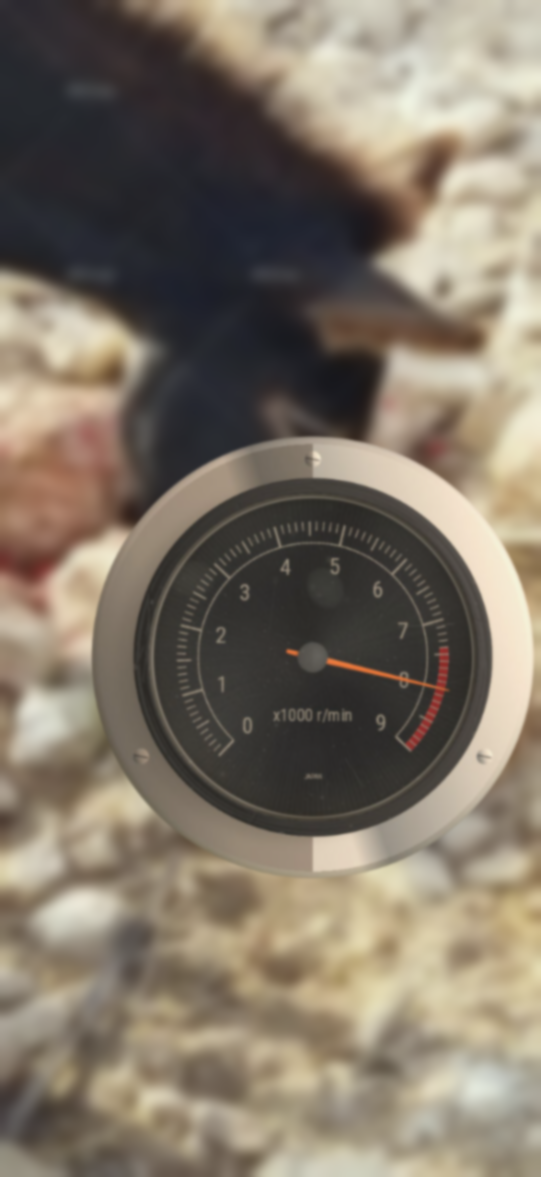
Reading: rpm 8000
